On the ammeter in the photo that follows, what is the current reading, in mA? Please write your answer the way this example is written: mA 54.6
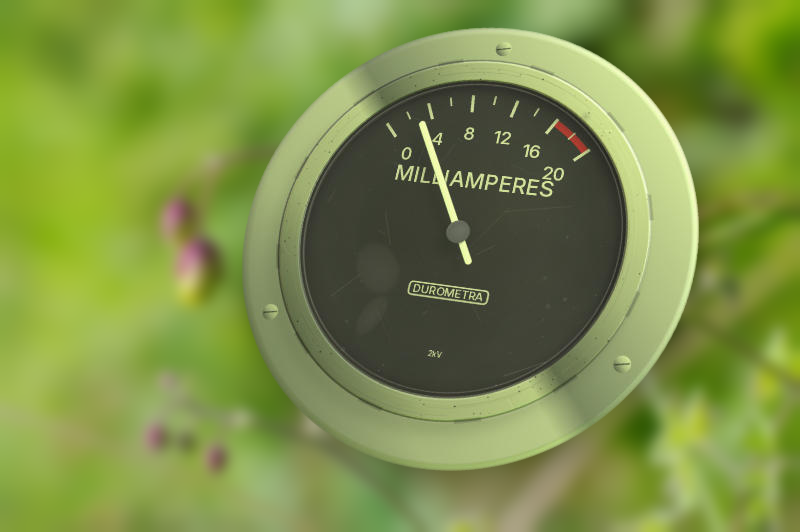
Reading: mA 3
